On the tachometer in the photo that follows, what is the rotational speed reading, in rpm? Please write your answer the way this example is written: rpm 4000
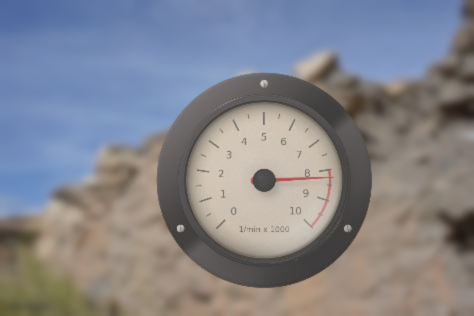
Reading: rpm 8250
